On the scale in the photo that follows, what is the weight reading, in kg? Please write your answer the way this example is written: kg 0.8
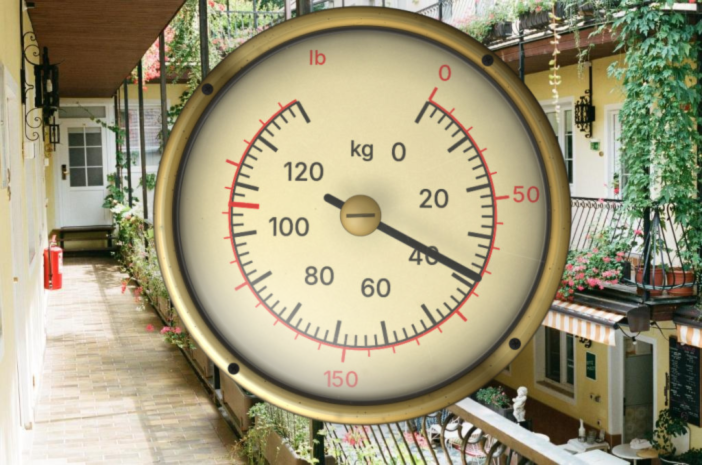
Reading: kg 38
